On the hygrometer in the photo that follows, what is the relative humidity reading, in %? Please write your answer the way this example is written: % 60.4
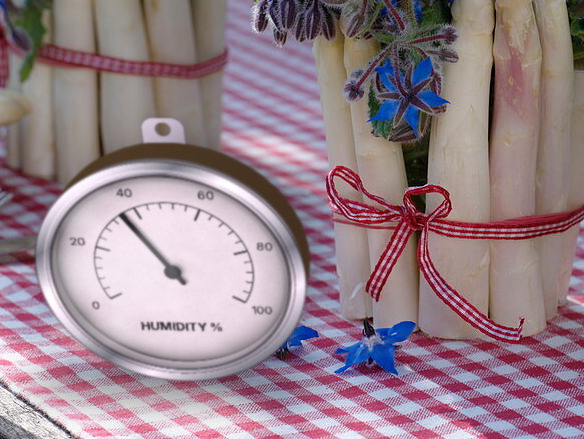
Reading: % 36
